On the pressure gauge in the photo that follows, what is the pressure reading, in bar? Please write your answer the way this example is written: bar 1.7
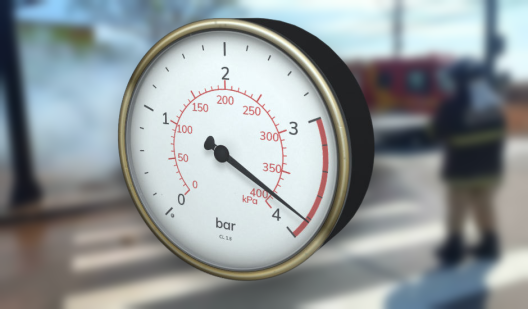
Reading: bar 3.8
